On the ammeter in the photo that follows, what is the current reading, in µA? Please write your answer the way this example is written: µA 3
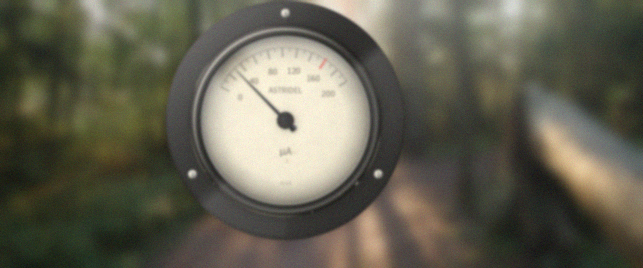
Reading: µA 30
